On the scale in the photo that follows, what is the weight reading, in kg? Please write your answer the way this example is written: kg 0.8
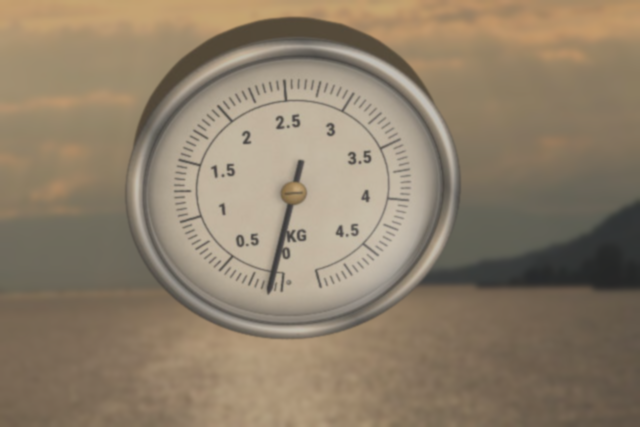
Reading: kg 0.1
